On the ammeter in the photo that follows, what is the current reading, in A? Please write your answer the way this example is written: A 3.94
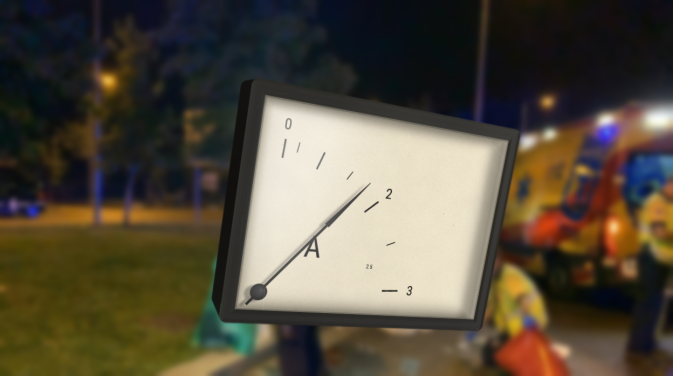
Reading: A 1.75
